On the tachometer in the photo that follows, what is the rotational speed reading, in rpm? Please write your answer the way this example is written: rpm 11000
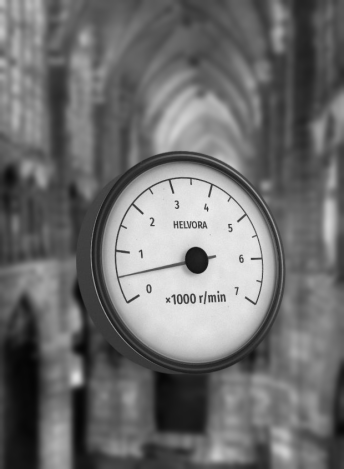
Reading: rpm 500
